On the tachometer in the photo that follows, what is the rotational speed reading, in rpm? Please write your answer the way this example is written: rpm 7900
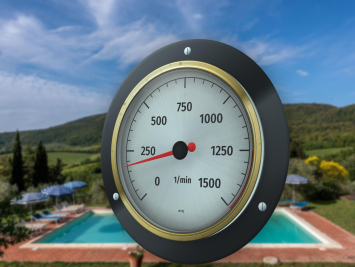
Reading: rpm 175
